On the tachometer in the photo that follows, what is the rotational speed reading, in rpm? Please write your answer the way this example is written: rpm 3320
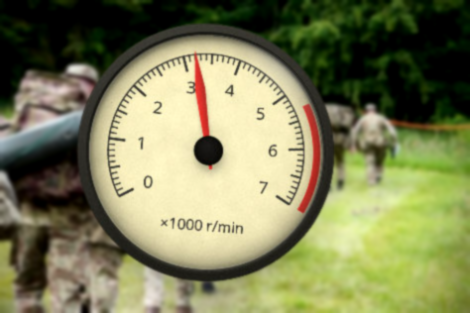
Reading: rpm 3200
